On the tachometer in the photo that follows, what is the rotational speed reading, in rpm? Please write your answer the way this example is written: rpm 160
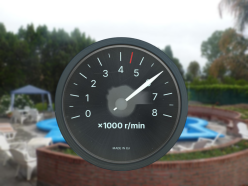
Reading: rpm 6000
